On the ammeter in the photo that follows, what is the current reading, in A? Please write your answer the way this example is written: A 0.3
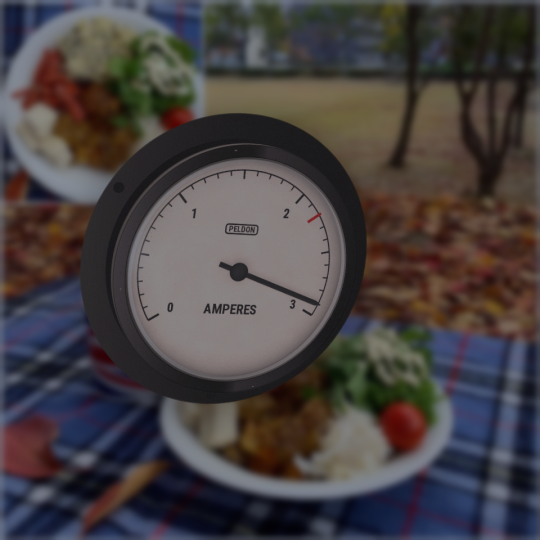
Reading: A 2.9
